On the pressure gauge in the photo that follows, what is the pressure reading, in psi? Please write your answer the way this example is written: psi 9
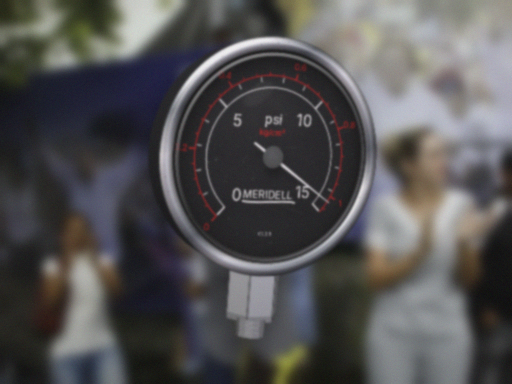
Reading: psi 14.5
